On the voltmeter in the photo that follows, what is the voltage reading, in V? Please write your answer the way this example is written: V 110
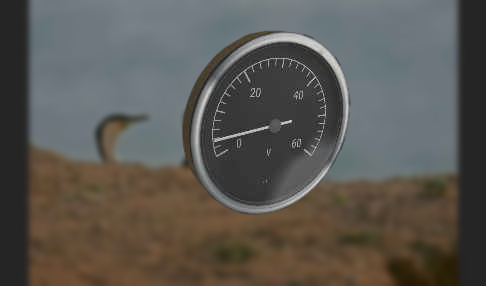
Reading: V 4
